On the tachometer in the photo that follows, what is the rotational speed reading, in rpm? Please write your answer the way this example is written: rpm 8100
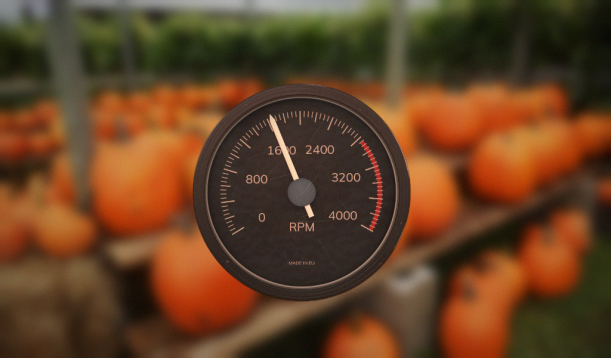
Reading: rpm 1650
